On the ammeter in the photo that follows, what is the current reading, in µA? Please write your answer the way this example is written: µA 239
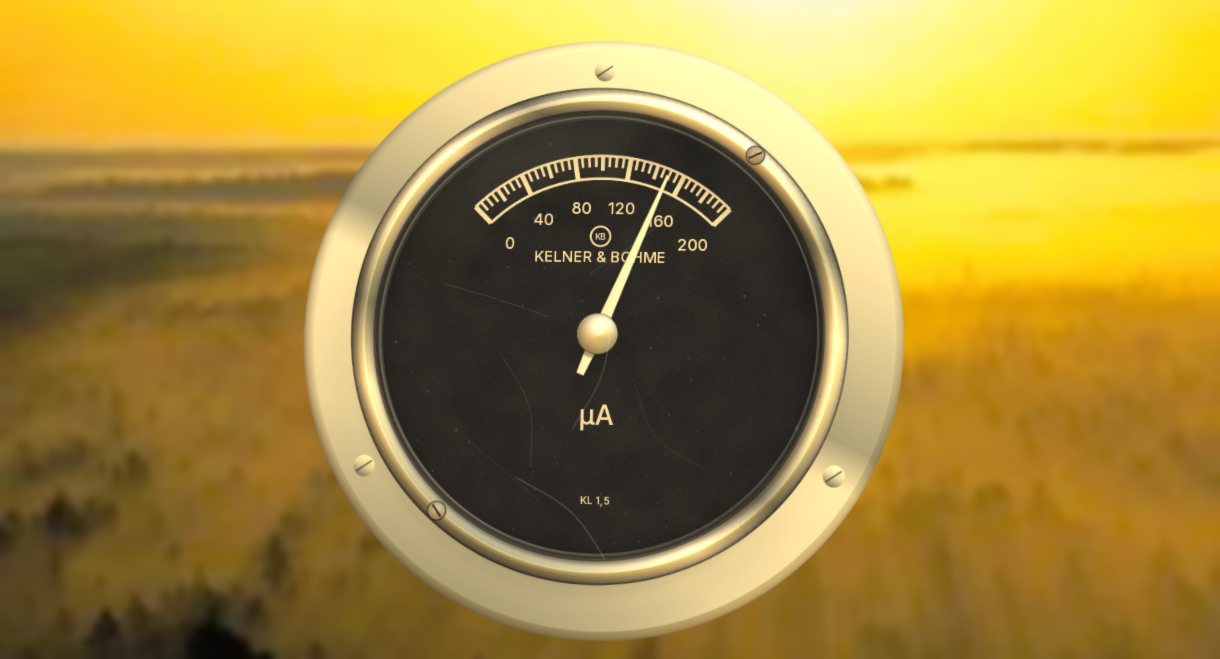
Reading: µA 150
